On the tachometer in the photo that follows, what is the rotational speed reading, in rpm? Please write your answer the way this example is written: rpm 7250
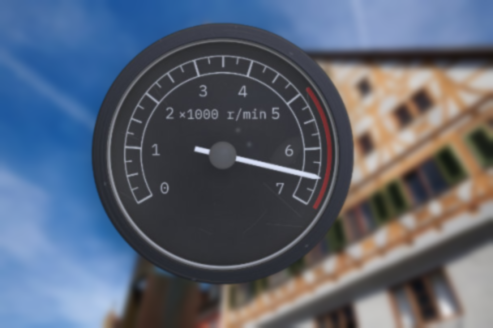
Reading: rpm 6500
